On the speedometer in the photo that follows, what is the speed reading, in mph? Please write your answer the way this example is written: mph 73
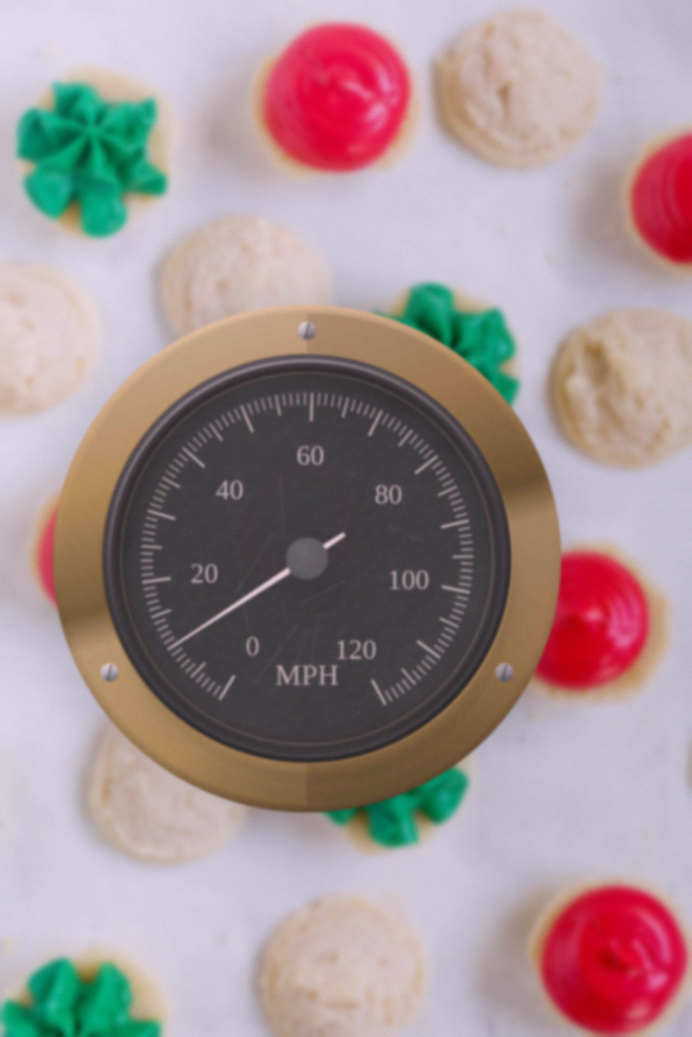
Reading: mph 10
